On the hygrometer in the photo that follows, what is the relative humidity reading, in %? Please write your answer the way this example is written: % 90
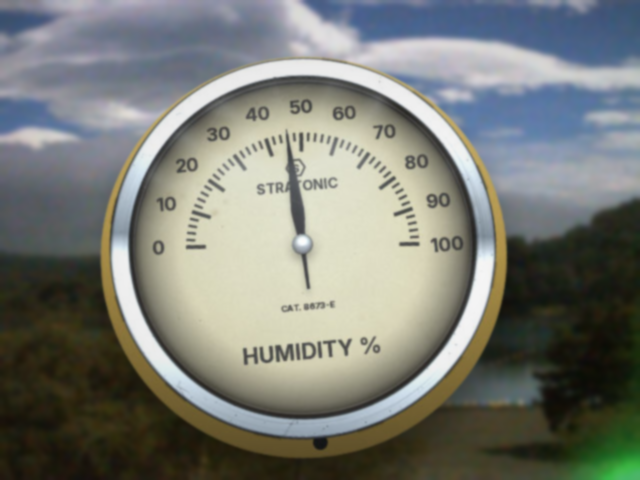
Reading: % 46
